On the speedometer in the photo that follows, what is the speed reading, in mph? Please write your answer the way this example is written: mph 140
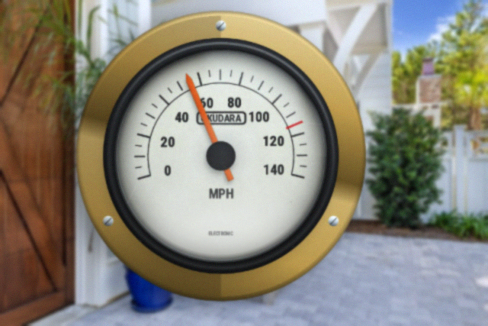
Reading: mph 55
